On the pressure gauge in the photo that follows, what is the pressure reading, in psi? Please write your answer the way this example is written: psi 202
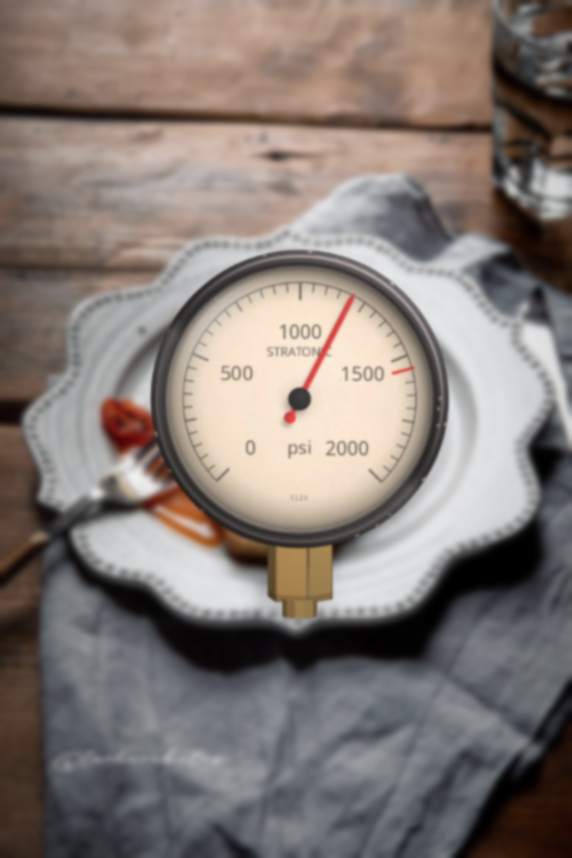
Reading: psi 1200
